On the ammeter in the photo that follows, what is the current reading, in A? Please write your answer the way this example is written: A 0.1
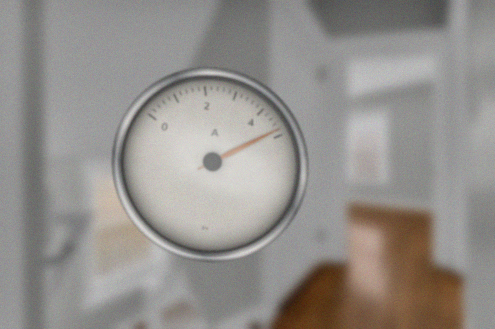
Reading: A 4.8
